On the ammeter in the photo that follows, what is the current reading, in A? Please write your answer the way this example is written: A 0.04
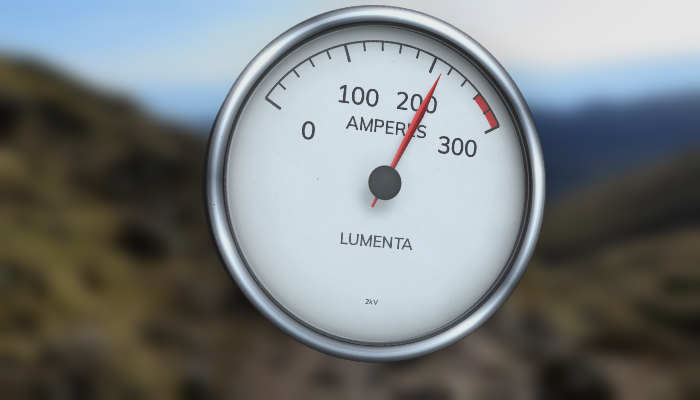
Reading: A 210
